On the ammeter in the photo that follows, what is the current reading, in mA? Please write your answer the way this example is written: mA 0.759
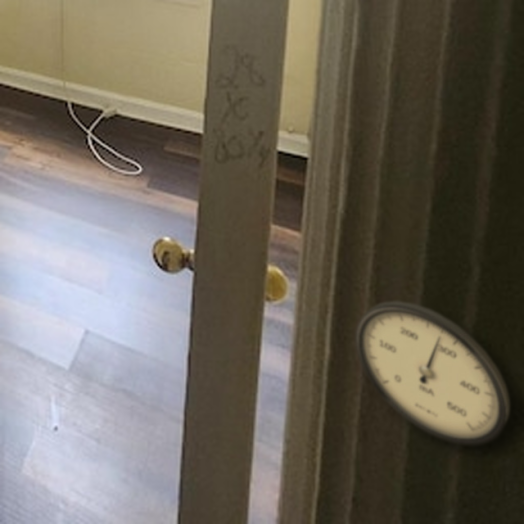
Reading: mA 275
